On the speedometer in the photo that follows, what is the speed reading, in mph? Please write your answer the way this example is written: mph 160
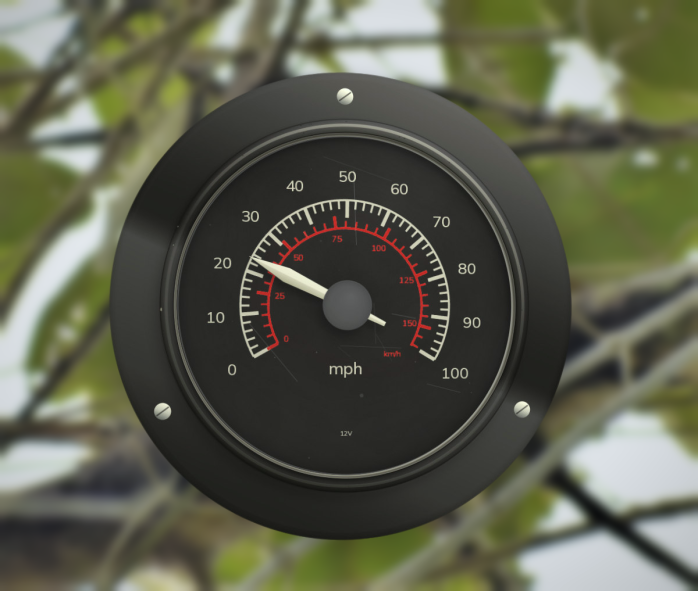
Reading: mph 23
